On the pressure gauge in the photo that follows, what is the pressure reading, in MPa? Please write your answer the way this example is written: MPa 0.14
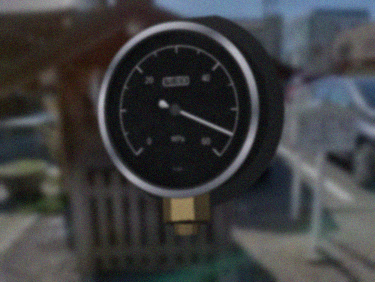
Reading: MPa 55
